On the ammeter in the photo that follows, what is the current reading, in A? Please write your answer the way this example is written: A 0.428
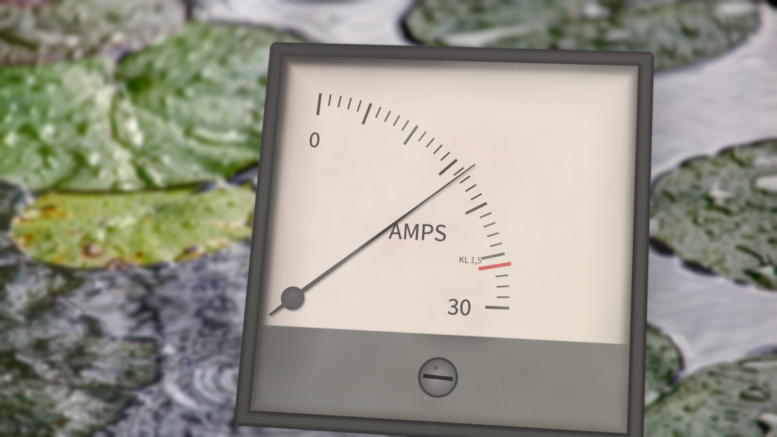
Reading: A 16.5
